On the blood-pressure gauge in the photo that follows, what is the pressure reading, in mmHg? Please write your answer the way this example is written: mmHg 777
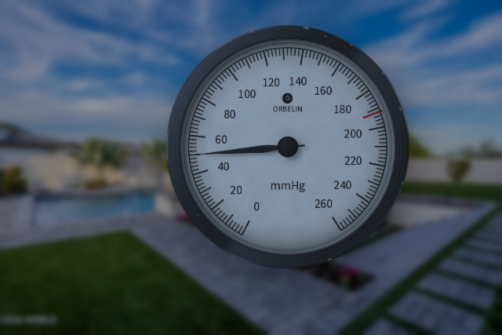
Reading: mmHg 50
